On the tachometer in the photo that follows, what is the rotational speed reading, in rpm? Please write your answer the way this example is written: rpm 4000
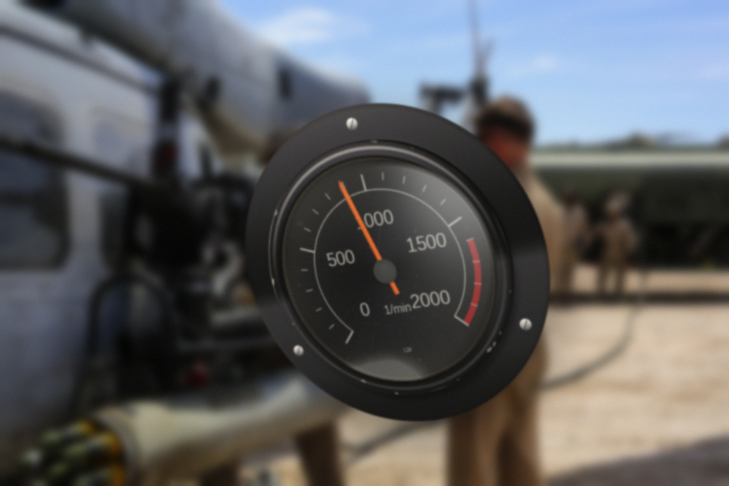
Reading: rpm 900
